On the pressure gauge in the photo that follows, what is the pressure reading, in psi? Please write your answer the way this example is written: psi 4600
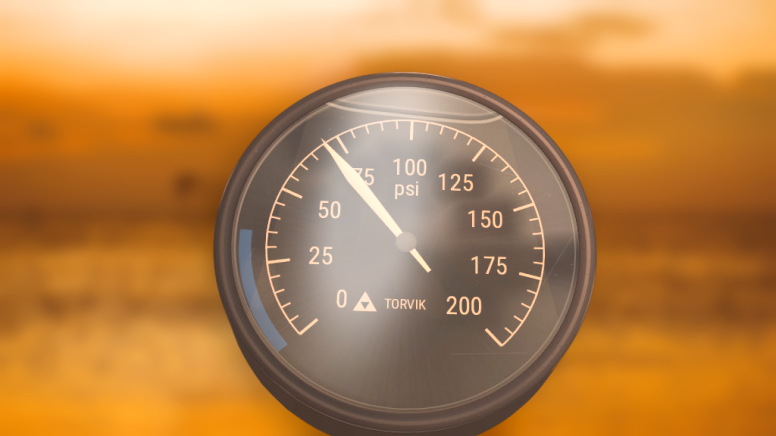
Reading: psi 70
